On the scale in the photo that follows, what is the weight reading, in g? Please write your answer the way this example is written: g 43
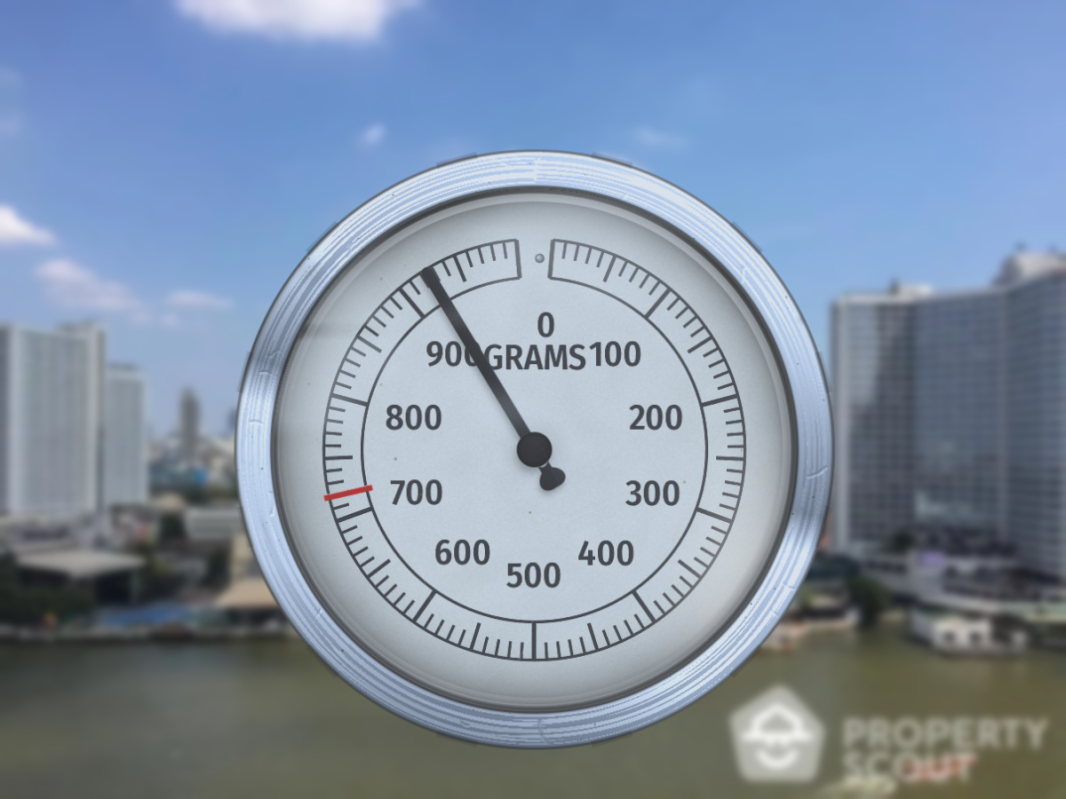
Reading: g 925
